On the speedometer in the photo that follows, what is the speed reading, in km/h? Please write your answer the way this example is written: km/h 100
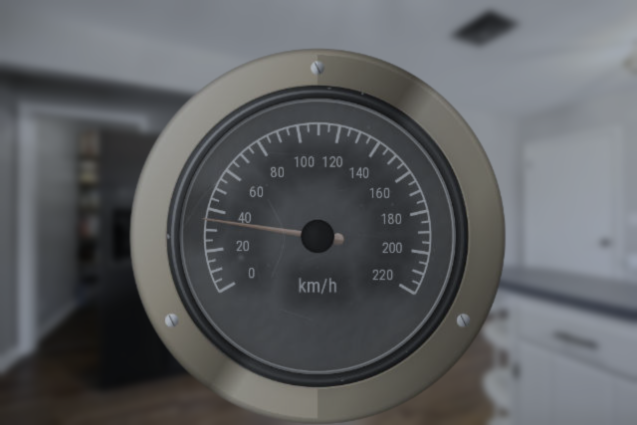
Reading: km/h 35
